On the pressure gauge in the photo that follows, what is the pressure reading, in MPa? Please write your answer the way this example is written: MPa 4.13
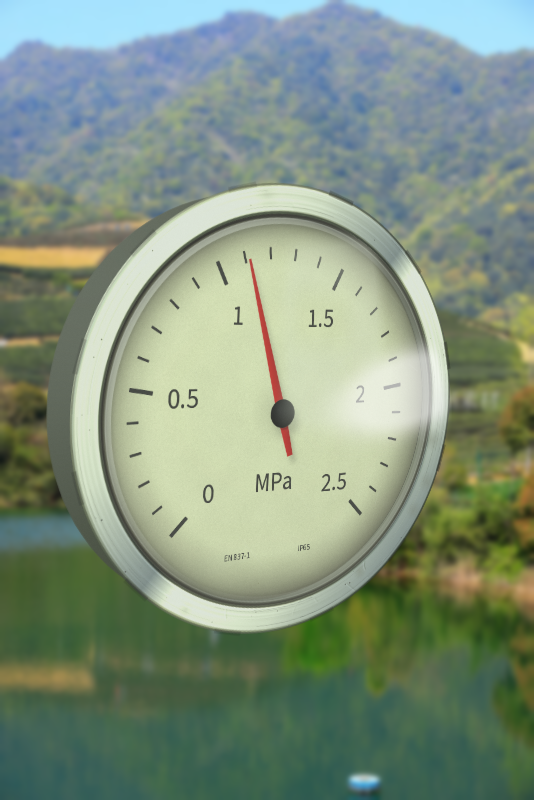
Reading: MPa 1.1
